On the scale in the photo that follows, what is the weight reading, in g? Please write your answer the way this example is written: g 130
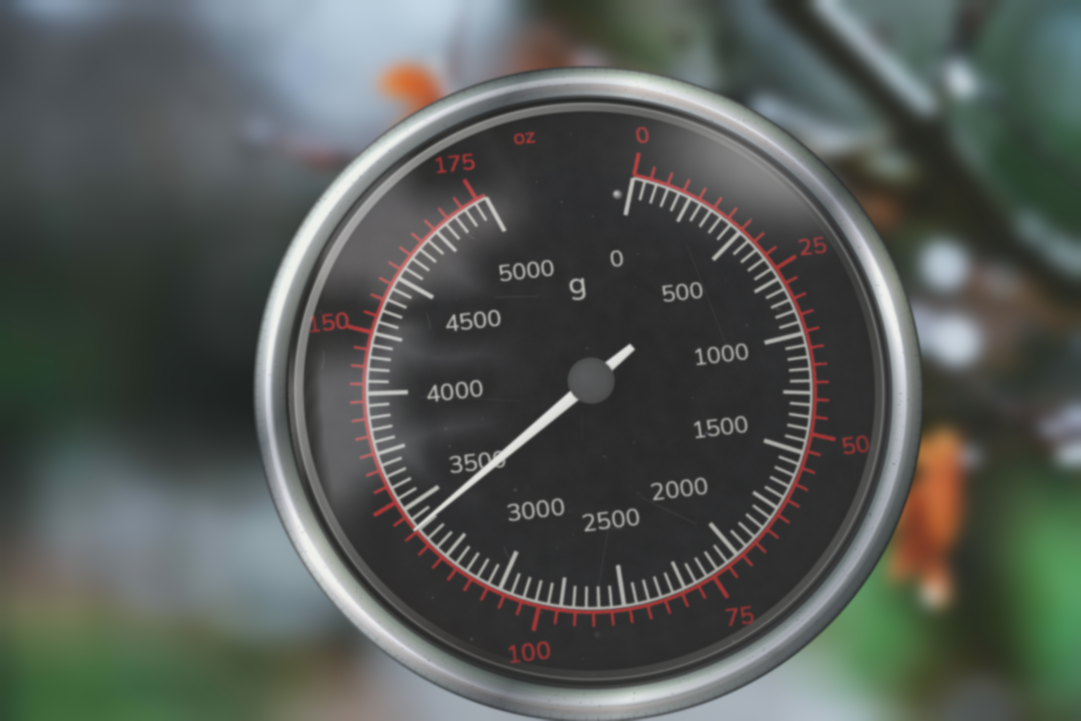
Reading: g 3400
